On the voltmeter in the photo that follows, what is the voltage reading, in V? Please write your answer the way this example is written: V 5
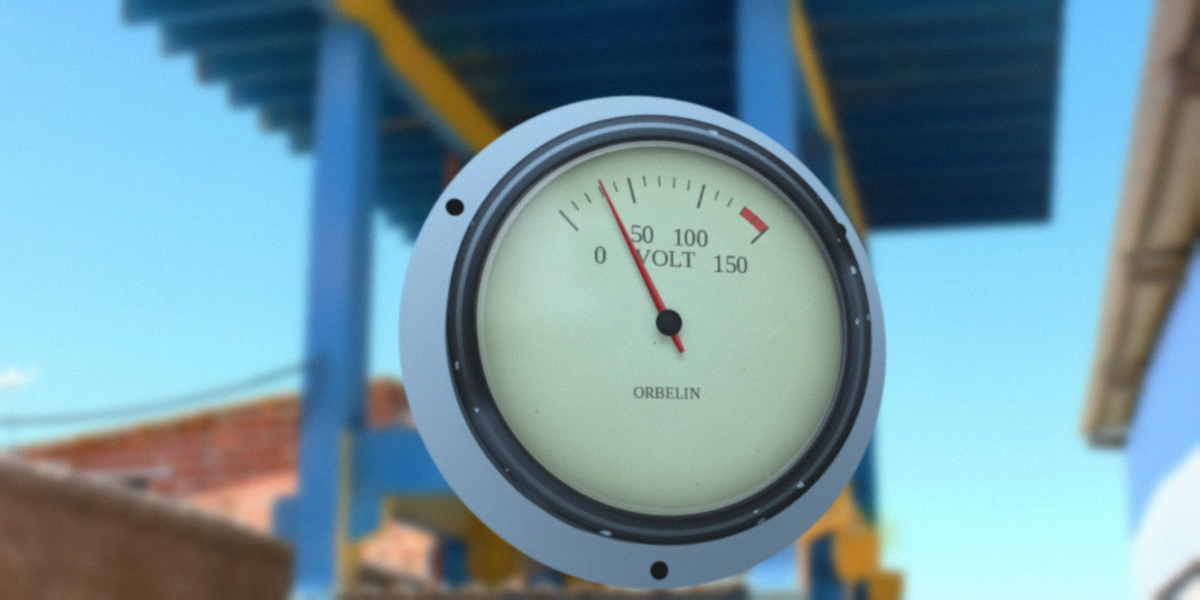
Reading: V 30
